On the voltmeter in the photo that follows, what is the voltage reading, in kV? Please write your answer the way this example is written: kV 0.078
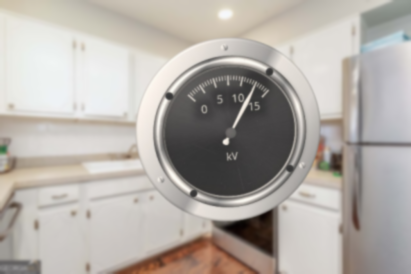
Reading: kV 12.5
